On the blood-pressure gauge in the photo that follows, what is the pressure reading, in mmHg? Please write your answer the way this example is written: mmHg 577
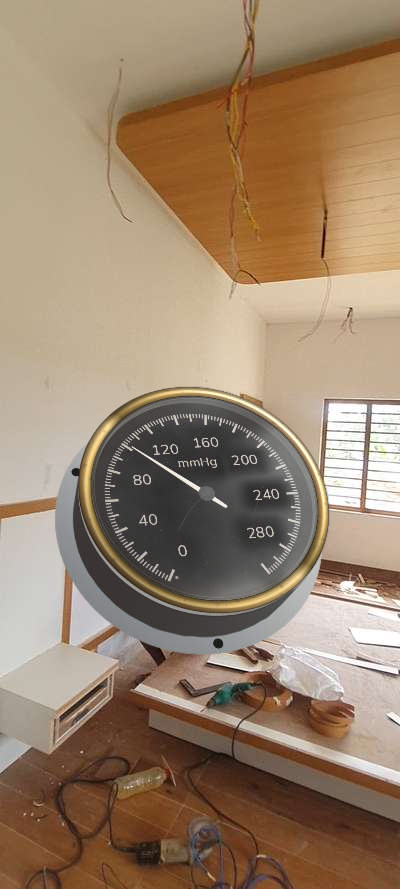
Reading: mmHg 100
